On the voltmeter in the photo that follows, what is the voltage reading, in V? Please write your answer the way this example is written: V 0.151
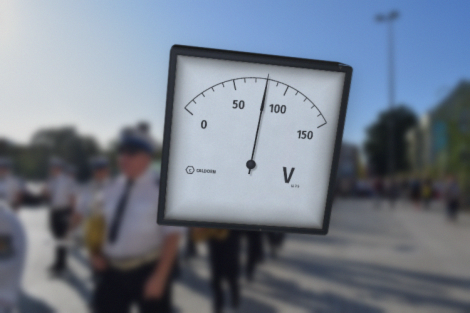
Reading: V 80
